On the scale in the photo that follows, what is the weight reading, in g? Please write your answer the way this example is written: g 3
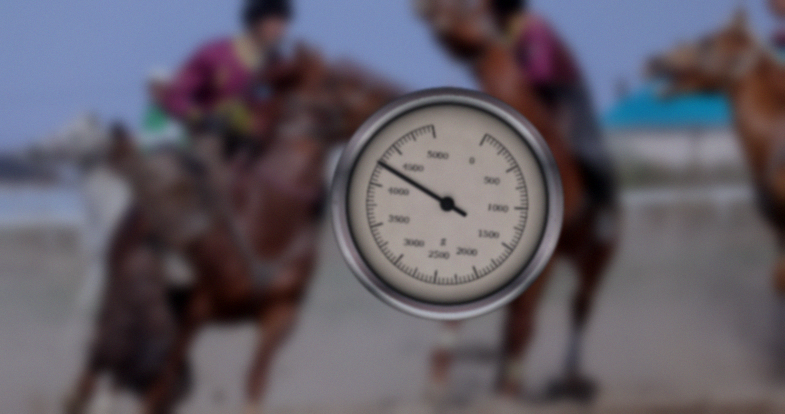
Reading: g 4250
